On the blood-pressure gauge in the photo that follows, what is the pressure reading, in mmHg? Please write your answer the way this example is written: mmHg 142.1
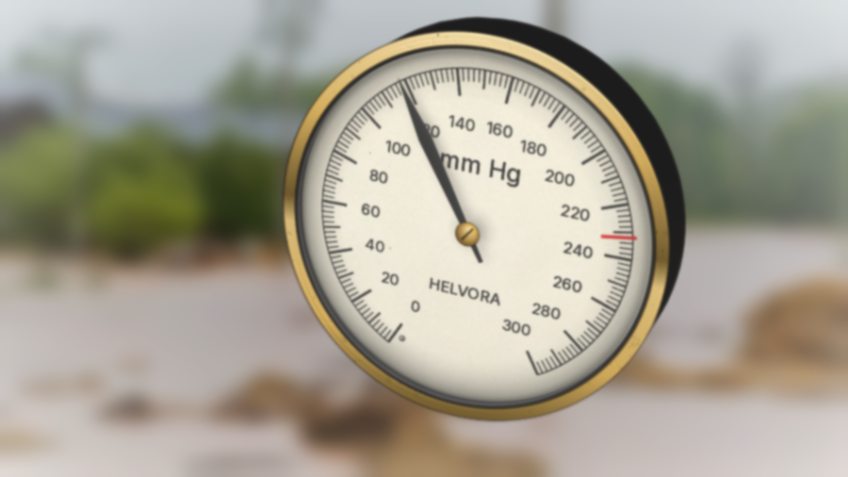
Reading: mmHg 120
